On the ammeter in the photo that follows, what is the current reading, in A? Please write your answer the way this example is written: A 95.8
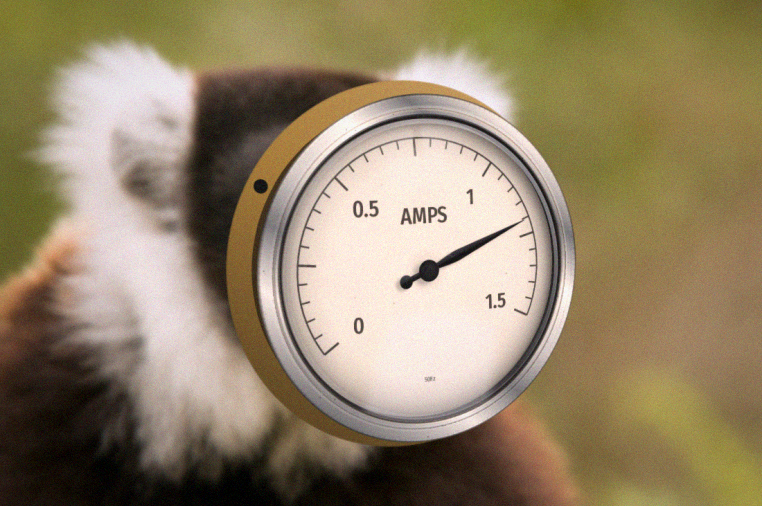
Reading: A 1.2
